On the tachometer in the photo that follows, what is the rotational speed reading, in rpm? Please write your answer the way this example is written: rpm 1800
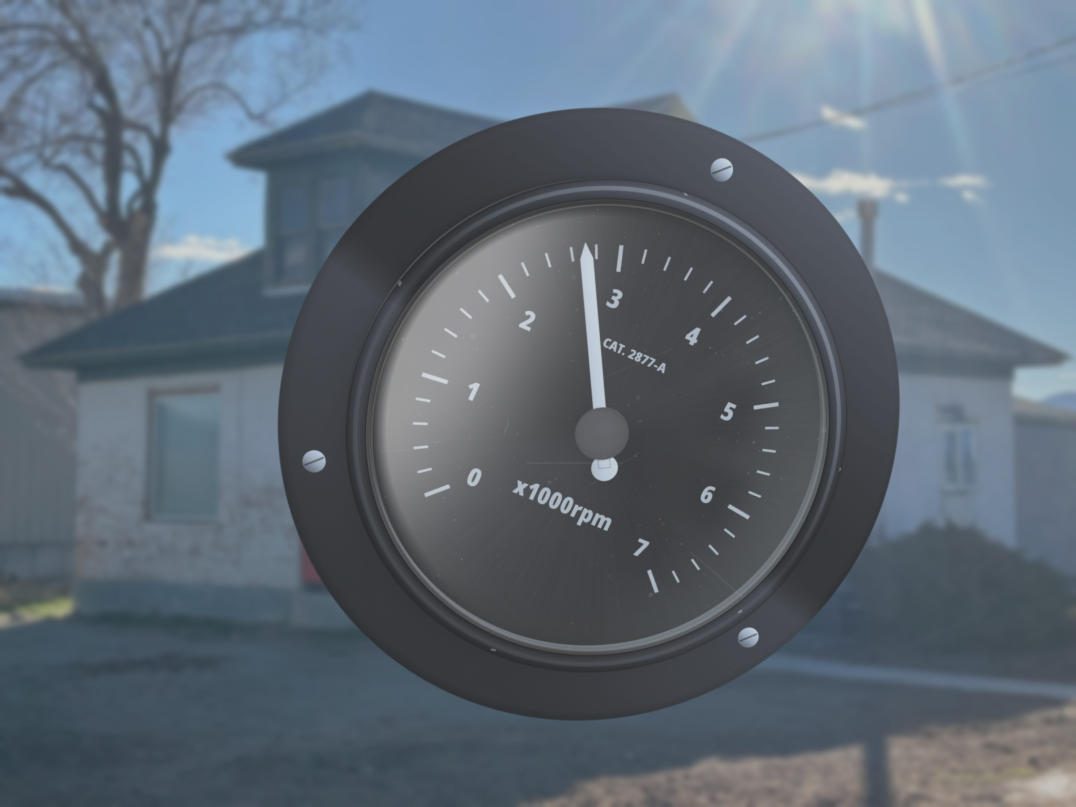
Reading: rpm 2700
